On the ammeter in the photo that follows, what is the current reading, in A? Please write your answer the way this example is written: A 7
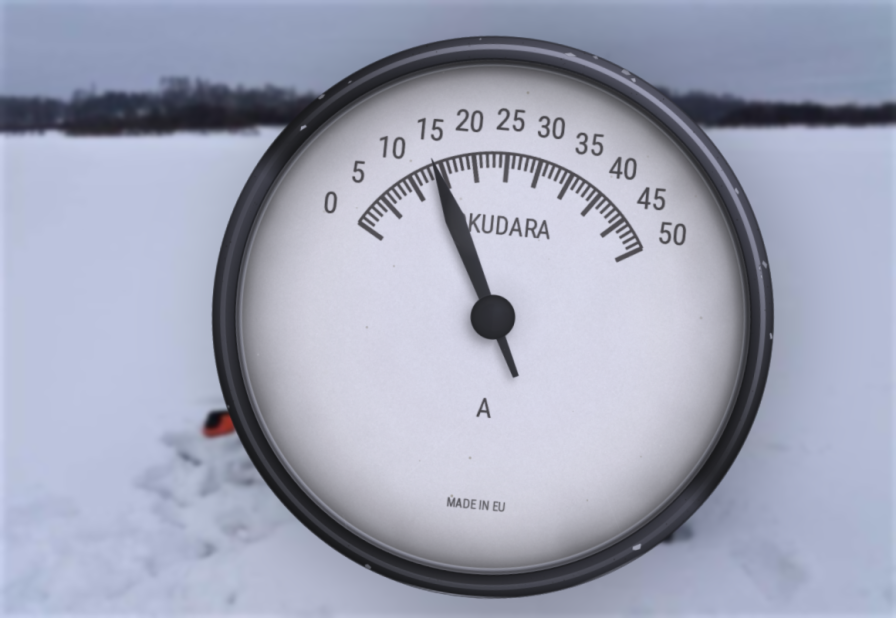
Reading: A 14
